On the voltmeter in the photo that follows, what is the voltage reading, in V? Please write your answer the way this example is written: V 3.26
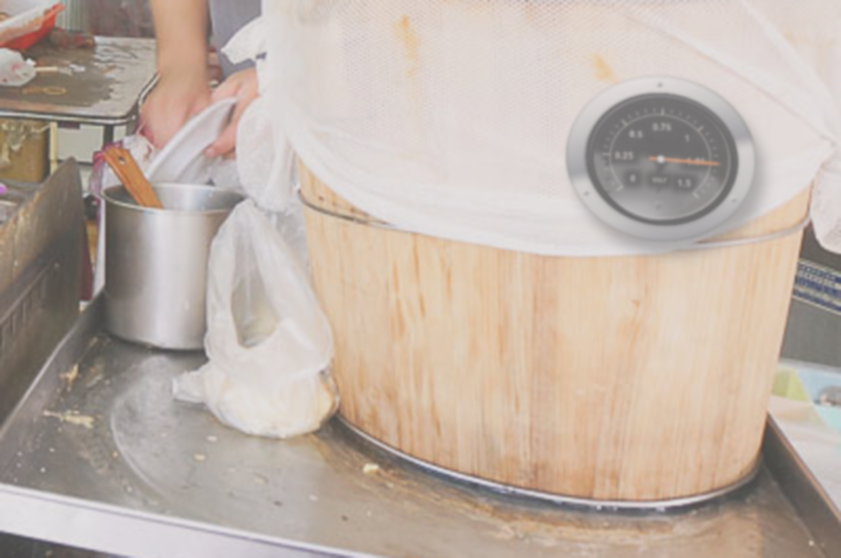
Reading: V 1.25
